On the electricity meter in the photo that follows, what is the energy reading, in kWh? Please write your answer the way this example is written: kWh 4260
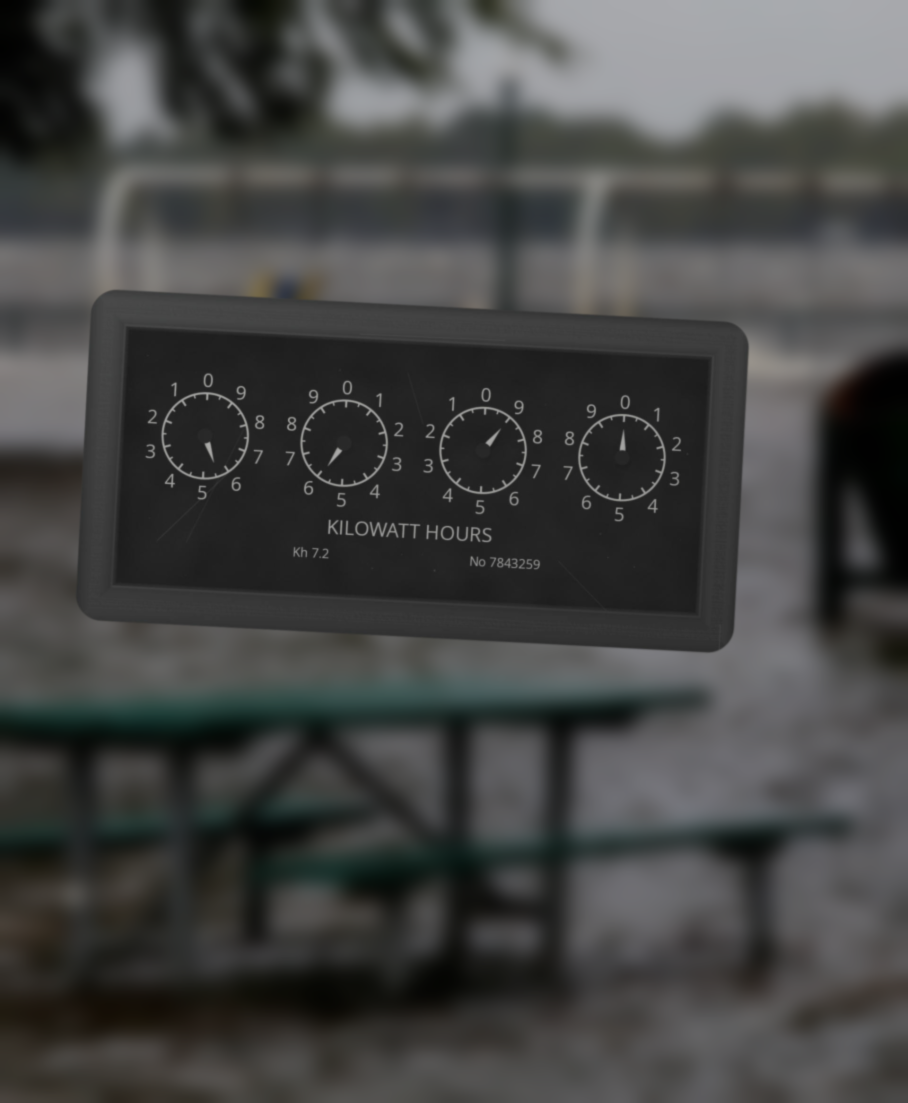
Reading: kWh 5590
